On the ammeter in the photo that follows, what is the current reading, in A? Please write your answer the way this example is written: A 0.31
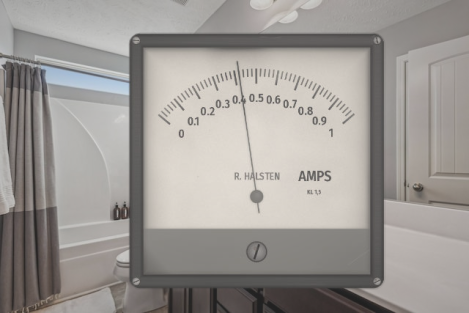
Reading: A 0.42
